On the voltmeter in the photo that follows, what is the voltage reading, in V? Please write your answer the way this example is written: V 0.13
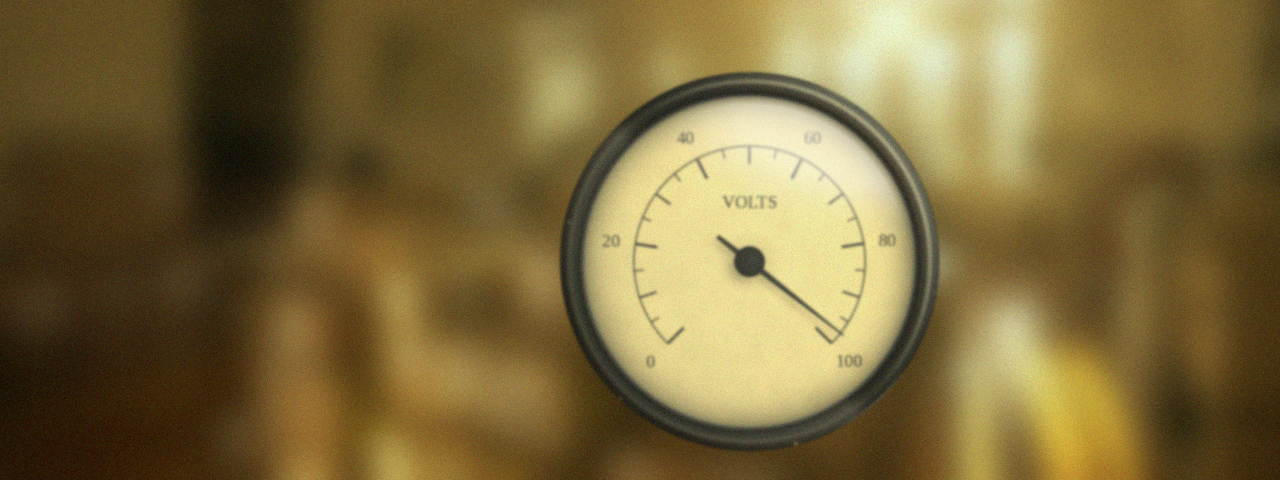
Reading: V 97.5
